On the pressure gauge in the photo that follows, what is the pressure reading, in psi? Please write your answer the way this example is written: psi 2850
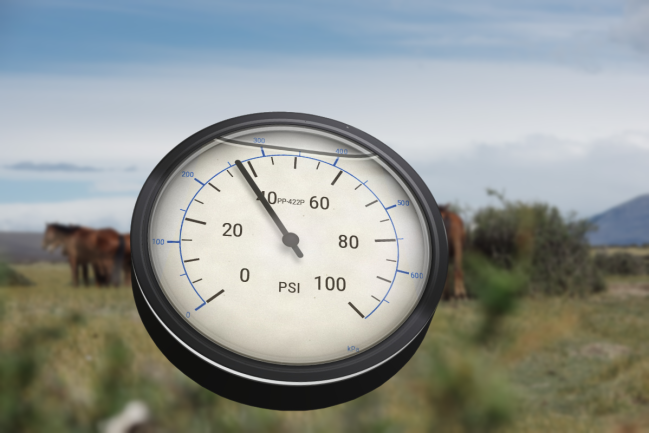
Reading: psi 37.5
